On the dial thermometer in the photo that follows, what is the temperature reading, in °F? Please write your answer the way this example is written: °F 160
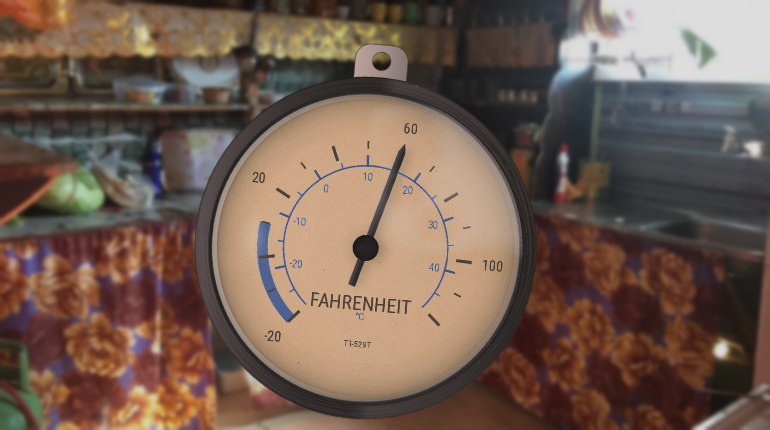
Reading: °F 60
